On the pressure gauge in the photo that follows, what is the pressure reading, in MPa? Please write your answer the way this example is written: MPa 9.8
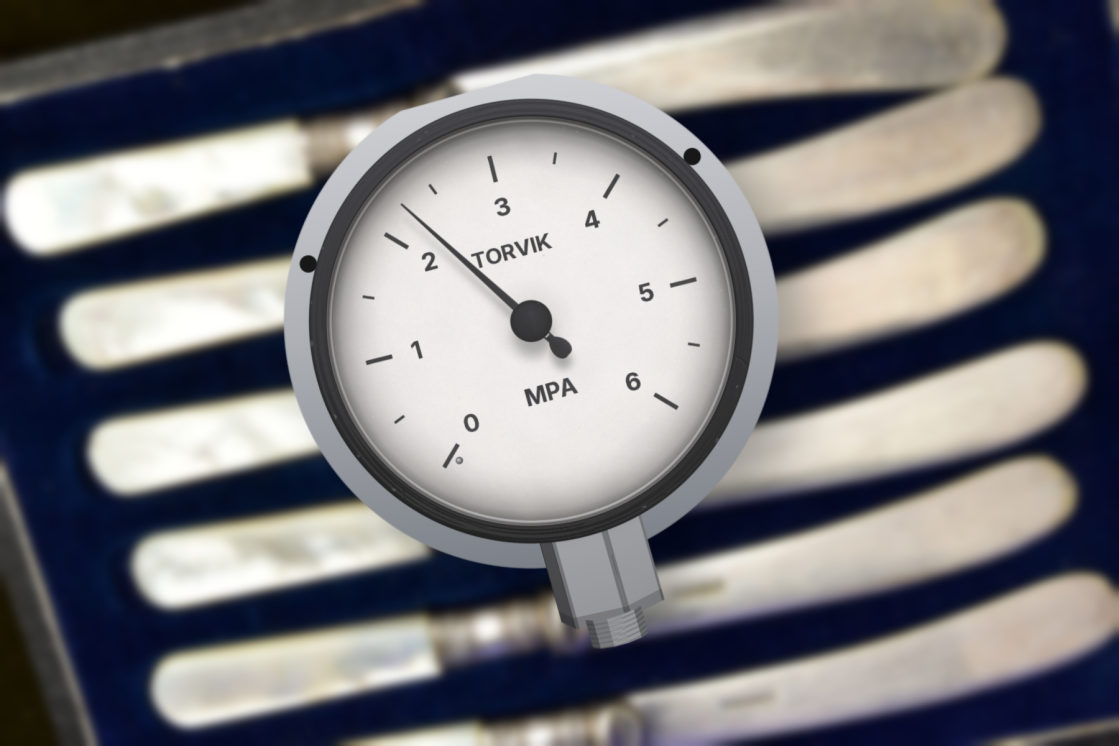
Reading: MPa 2.25
